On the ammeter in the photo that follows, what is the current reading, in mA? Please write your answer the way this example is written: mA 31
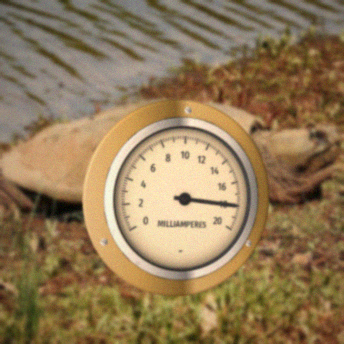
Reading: mA 18
